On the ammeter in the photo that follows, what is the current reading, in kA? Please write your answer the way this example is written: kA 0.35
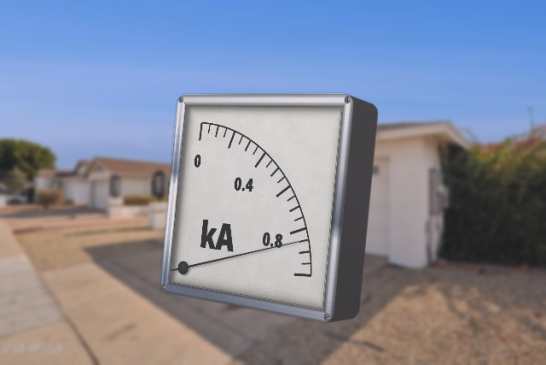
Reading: kA 0.85
